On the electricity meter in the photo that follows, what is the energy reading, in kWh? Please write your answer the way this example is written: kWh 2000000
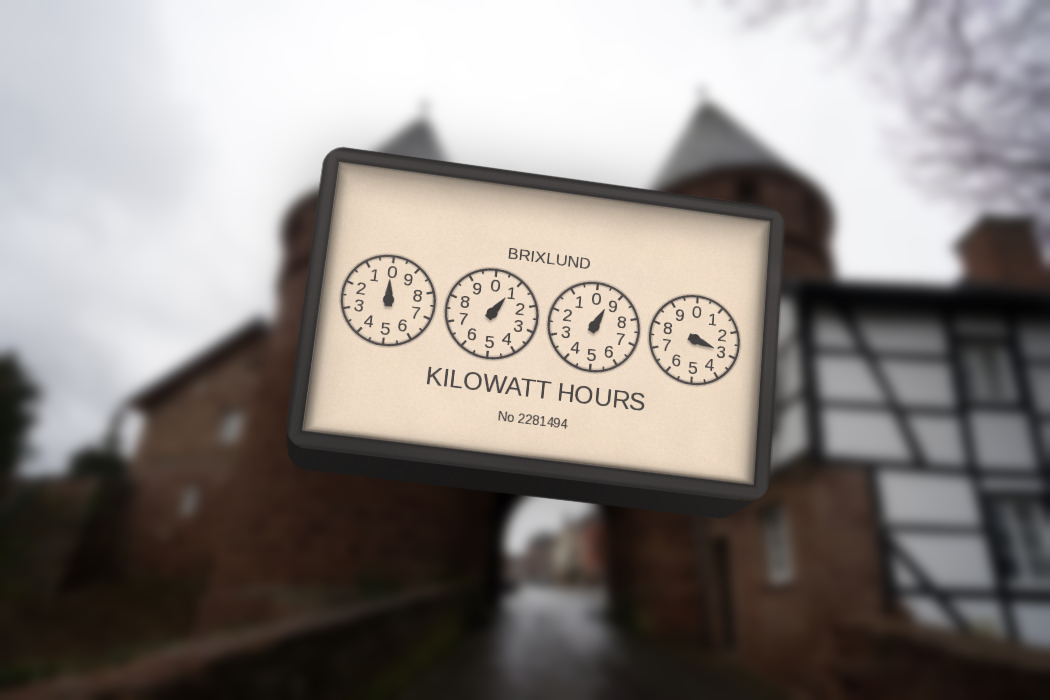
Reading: kWh 93
